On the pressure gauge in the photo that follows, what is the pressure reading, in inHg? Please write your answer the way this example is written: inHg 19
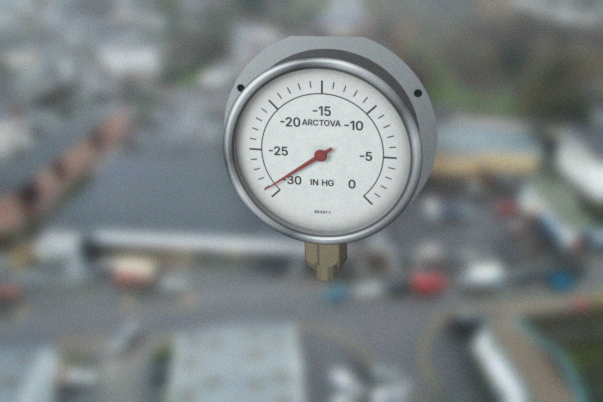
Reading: inHg -29
